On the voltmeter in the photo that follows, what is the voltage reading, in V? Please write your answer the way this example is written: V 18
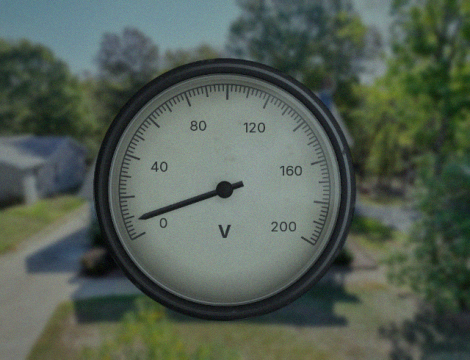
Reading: V 8
